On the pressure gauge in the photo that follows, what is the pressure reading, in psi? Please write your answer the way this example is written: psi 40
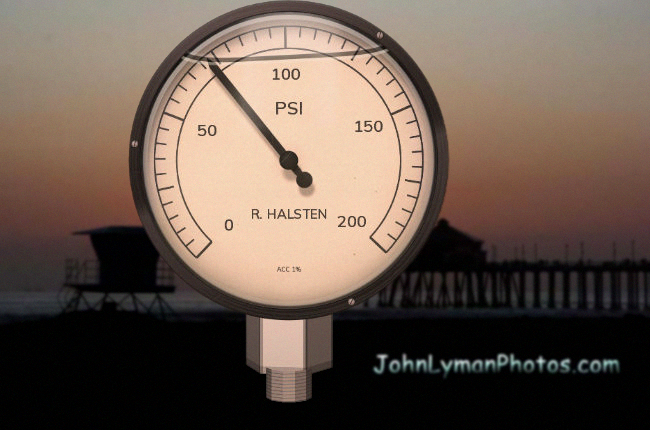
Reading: psi 72.5
